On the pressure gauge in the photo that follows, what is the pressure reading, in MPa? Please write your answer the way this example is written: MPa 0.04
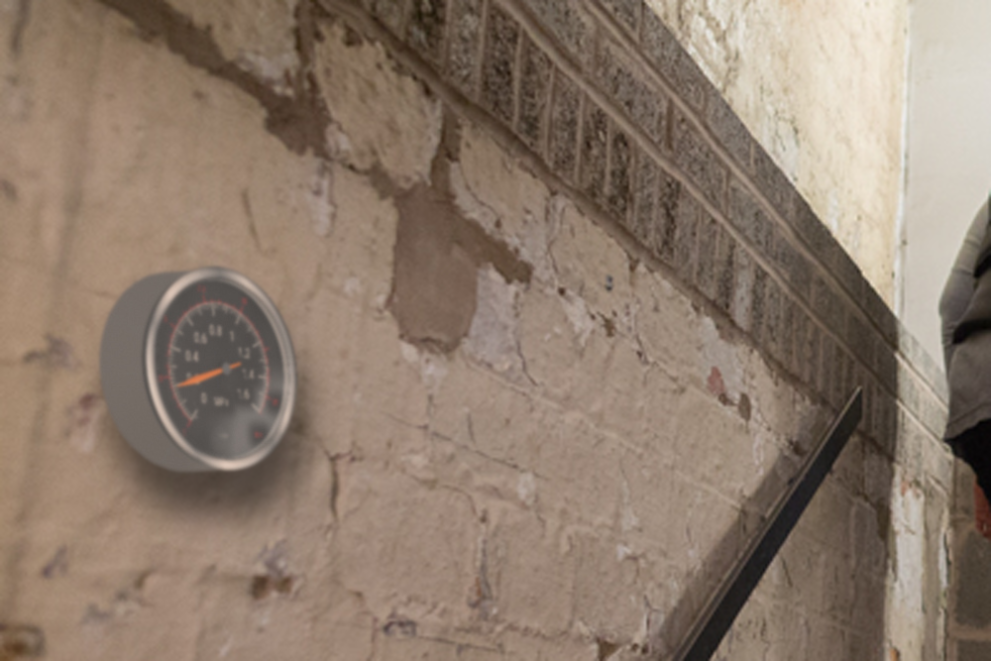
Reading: MPa 0.2
